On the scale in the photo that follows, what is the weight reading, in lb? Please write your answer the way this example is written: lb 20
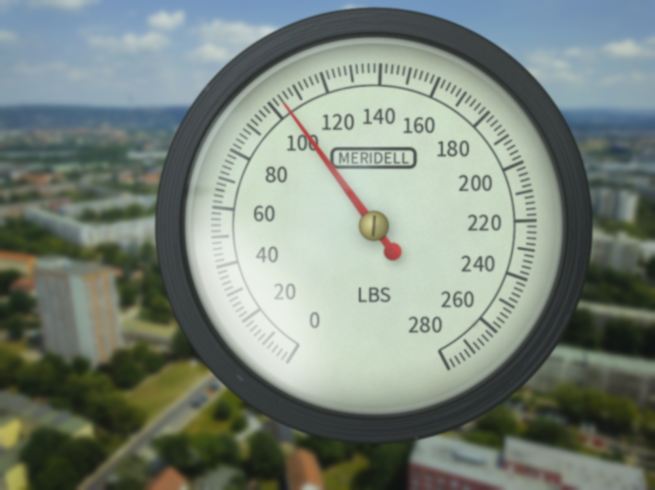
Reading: lb 104
